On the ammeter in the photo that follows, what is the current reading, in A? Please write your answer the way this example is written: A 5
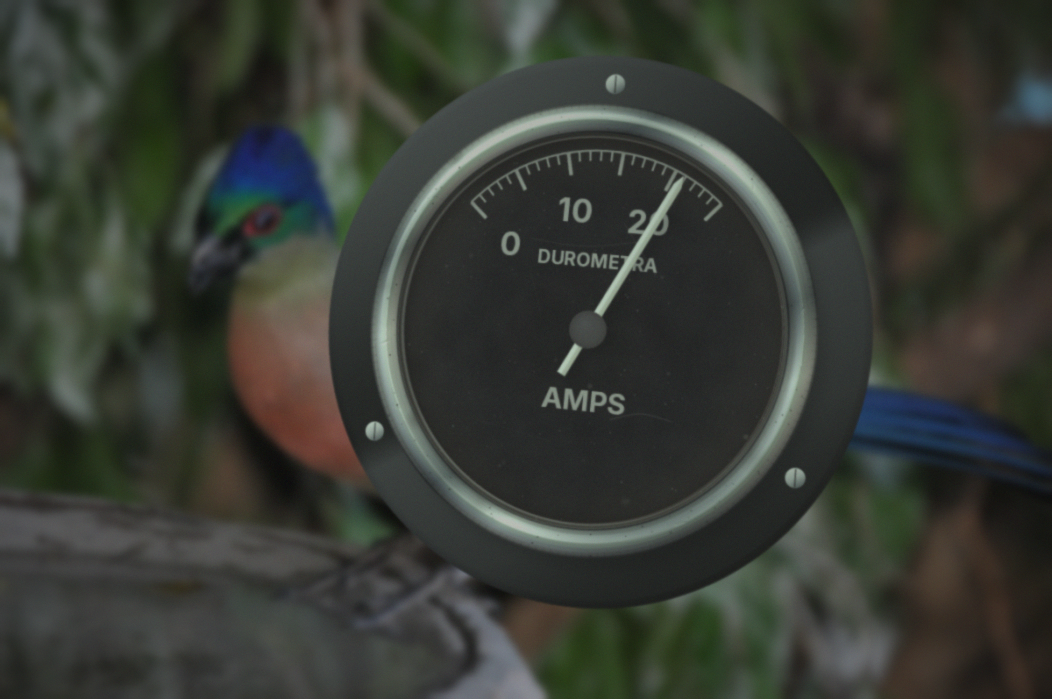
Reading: A 21
